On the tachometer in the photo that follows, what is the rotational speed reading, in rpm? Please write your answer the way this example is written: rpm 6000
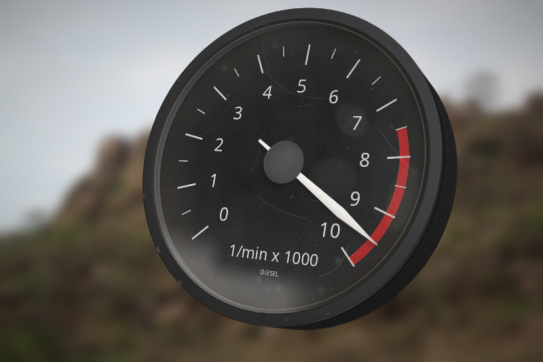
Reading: rpm 9500
